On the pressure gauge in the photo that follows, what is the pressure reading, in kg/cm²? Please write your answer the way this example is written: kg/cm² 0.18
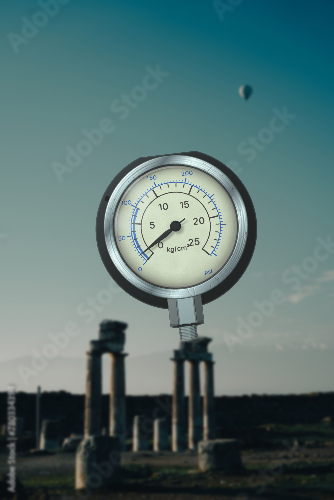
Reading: kg/cm² 1
